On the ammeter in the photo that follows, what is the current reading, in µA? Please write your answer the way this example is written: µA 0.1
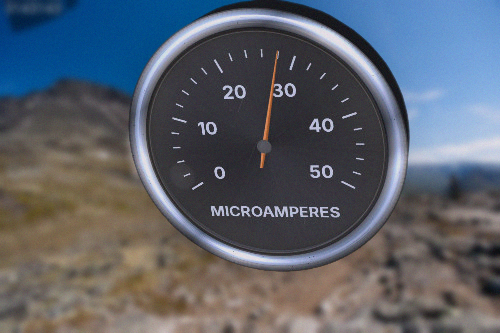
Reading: µA 28
